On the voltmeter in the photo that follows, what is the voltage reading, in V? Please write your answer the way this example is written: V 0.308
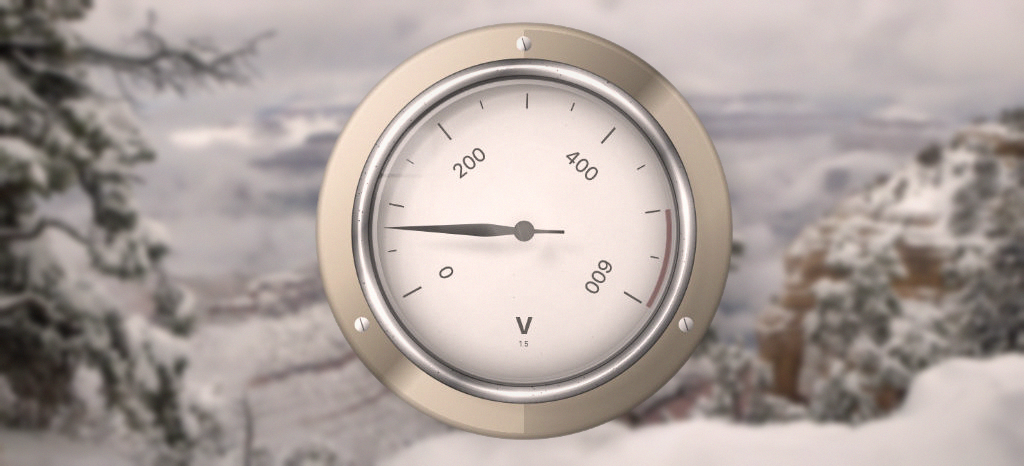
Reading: V 75
